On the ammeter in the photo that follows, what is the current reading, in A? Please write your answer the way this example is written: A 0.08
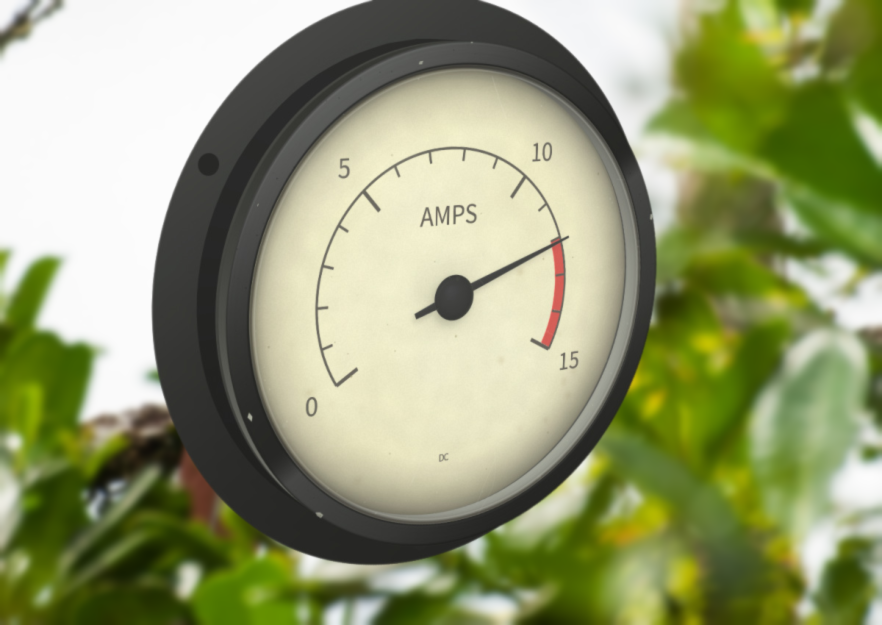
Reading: A 12
